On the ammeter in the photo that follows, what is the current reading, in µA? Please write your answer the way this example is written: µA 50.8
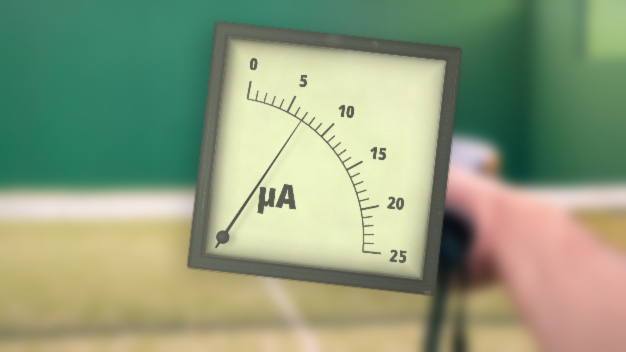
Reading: µA 7
